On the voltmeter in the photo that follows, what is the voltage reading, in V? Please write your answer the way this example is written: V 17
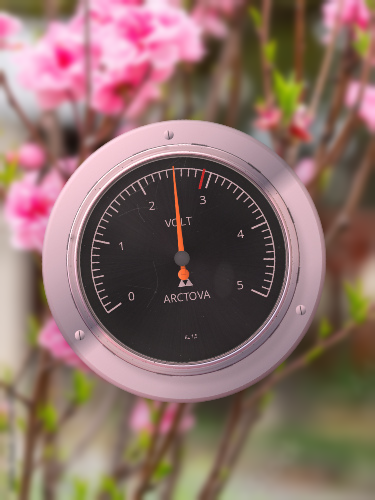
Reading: V 2.5
